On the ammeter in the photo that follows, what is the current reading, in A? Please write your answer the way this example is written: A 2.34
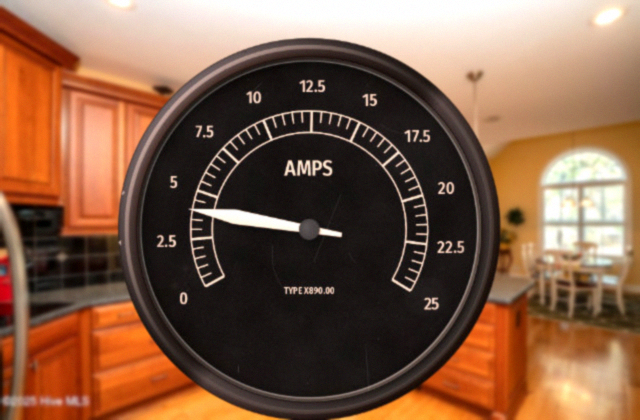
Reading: A 4
